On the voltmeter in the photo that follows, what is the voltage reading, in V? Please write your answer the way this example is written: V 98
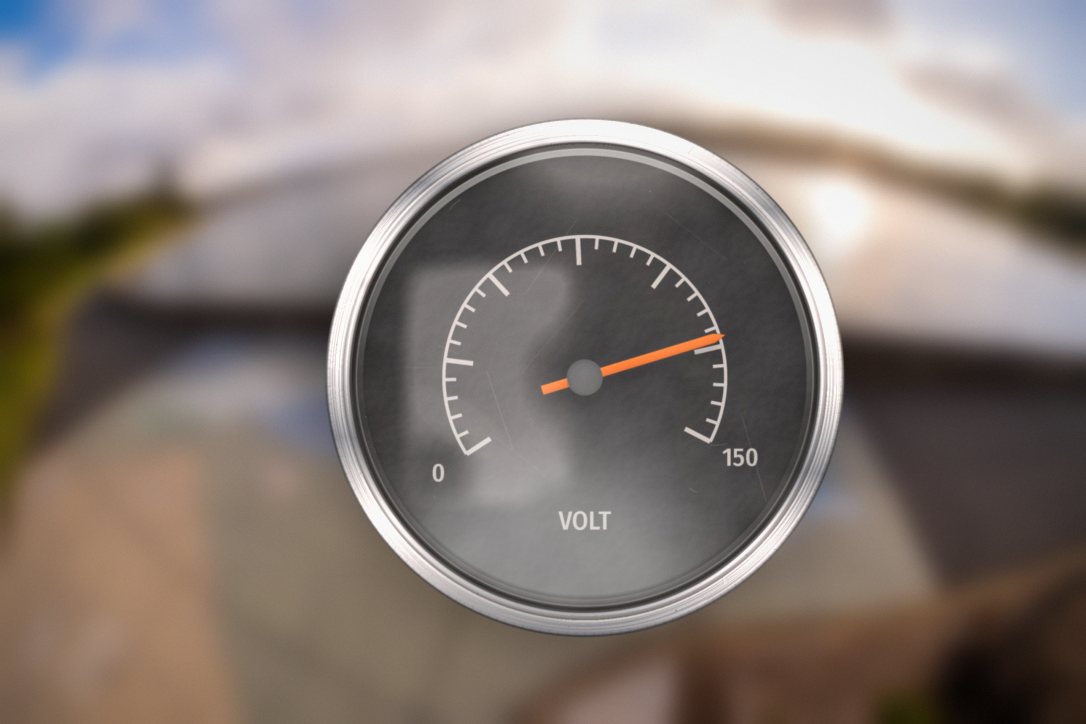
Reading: V 122.5
